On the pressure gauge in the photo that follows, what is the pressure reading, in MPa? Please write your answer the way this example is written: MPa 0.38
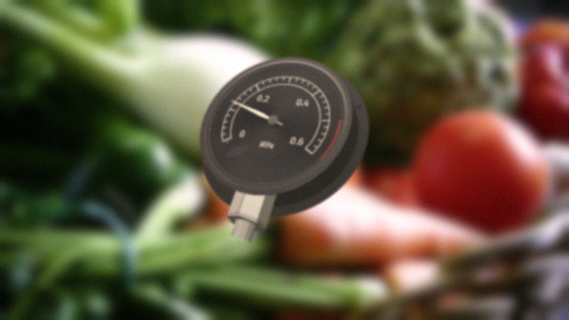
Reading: MPa 0.12
